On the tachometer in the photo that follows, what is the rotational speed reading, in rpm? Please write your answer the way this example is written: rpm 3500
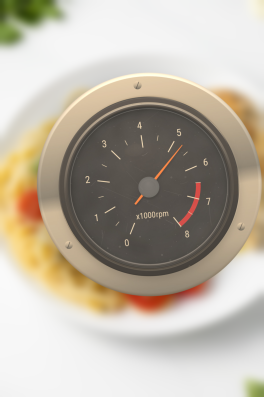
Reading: rpm 5250
